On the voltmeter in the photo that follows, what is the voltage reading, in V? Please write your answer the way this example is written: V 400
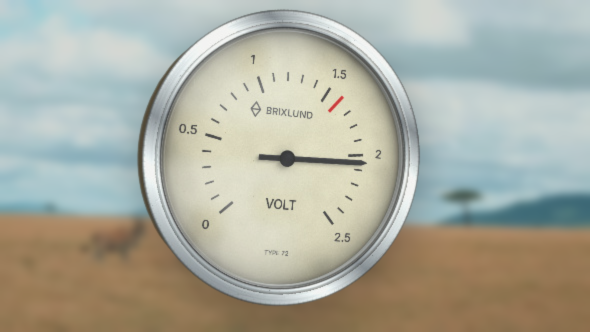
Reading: V 2.05
